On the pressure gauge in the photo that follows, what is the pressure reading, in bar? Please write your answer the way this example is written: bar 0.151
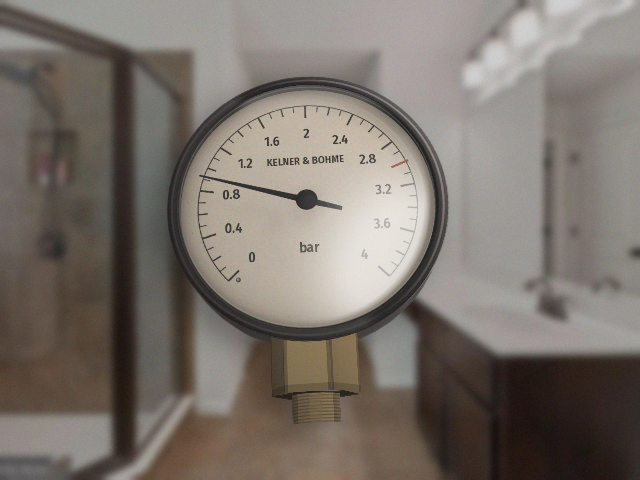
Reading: bar 0.9
